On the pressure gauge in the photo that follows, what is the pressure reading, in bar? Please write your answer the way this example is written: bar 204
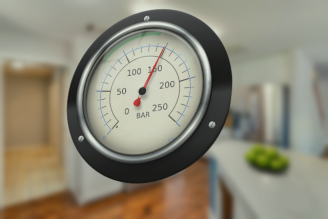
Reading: bar 150
